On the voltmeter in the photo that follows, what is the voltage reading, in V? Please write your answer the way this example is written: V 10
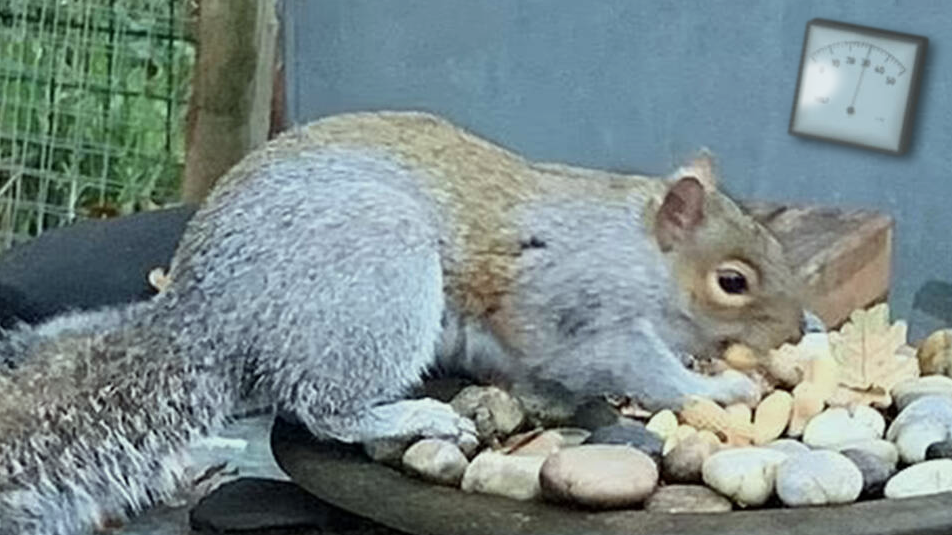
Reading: V 30
